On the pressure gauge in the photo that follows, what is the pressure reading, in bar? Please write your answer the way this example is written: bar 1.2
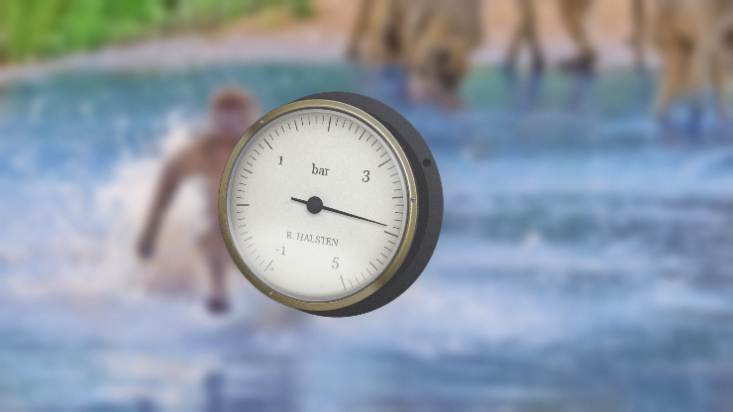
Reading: bar 3.9
